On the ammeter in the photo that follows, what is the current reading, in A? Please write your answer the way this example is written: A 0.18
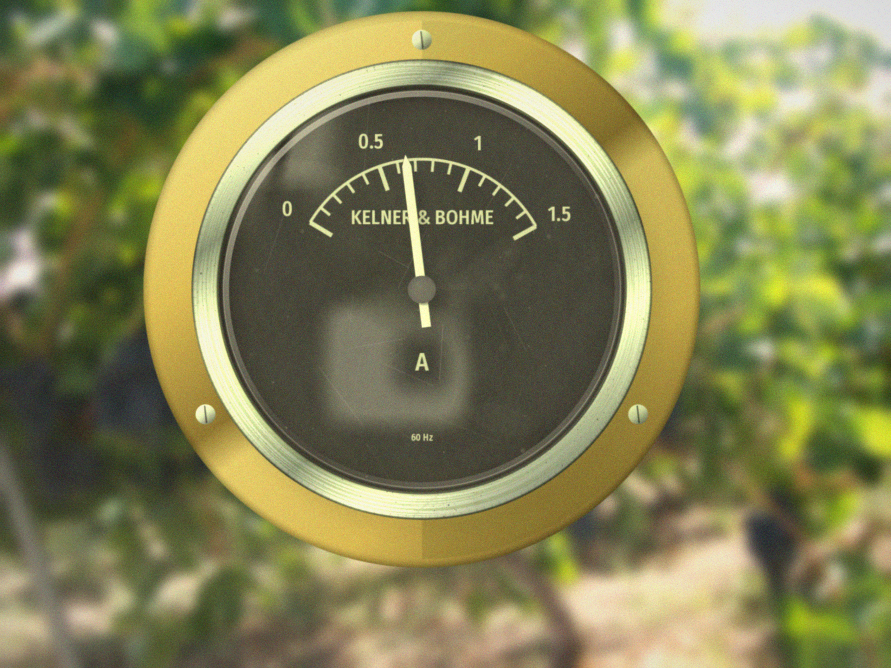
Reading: A 0.65
